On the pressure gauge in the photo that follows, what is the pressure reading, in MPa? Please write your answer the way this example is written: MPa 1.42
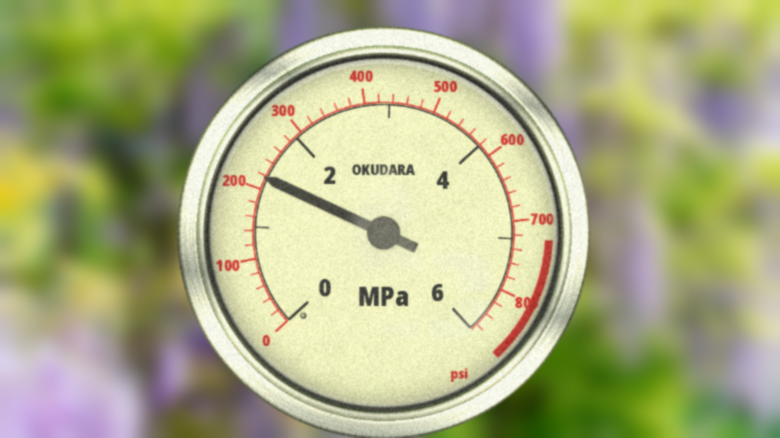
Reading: MPa 1.5
